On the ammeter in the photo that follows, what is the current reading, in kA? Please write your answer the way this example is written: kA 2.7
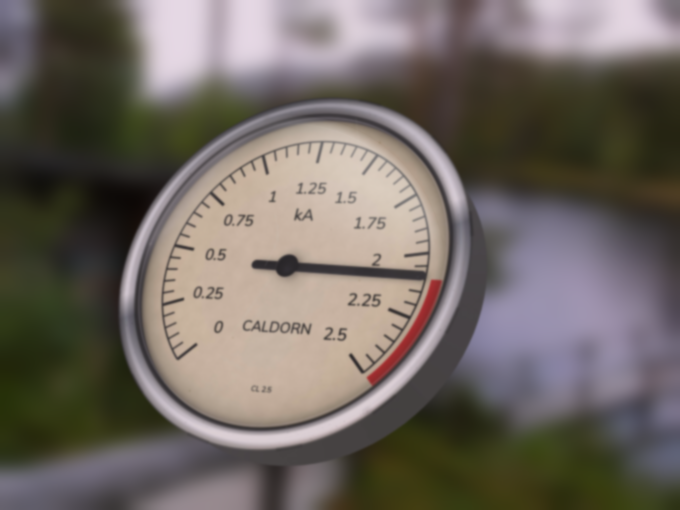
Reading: kA 2.1
